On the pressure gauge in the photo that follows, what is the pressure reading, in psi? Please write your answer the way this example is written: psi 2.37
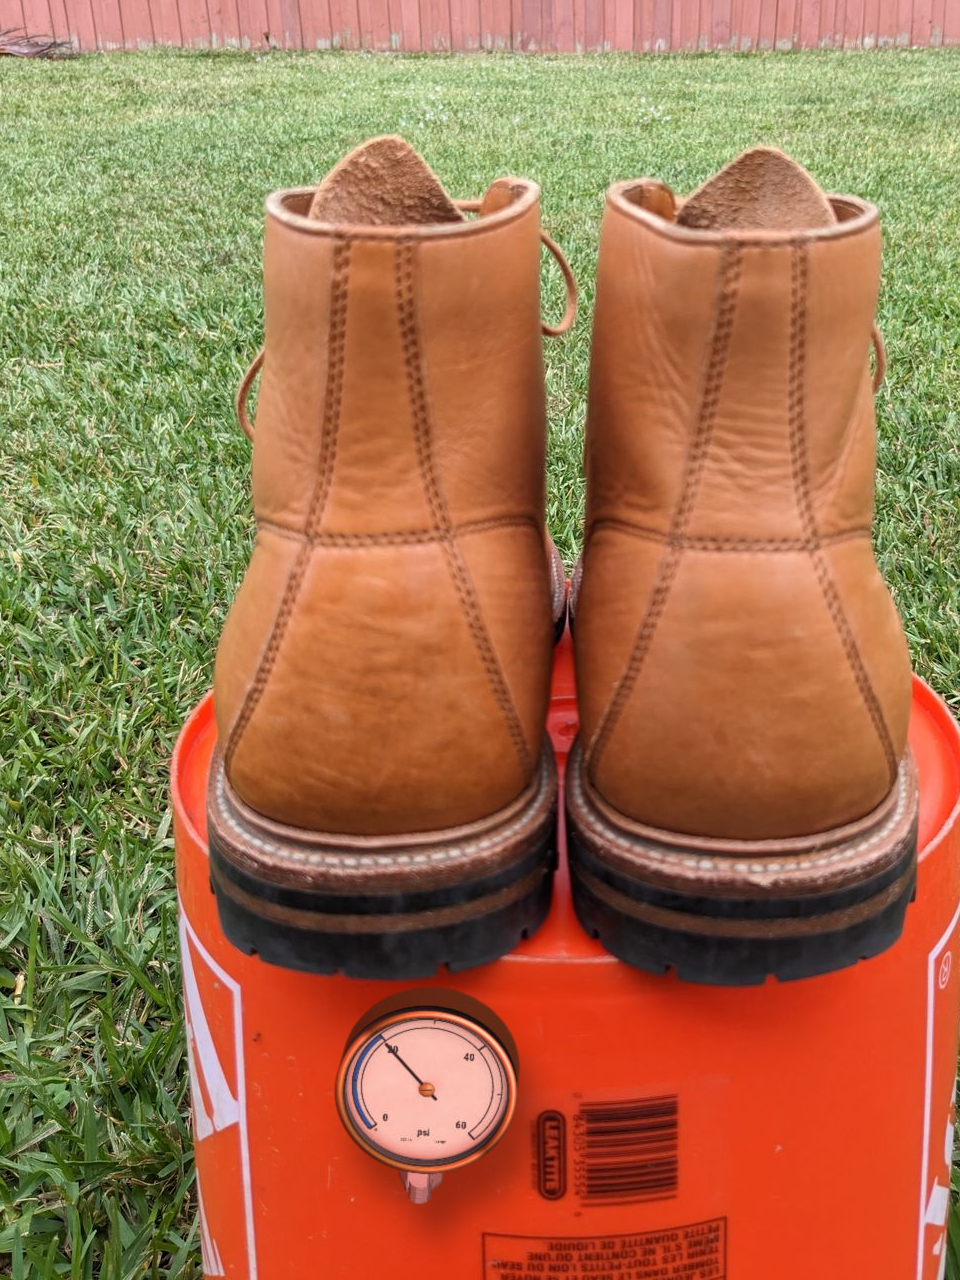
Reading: psi 20
